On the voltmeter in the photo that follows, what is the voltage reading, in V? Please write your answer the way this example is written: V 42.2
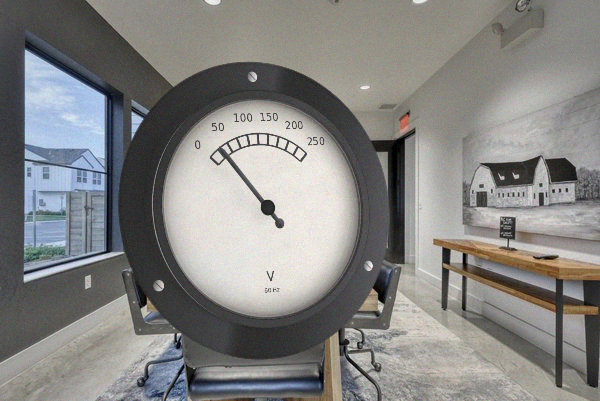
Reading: V 25
